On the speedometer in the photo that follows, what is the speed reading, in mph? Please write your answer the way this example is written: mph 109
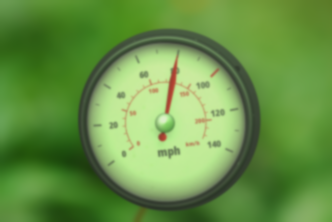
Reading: mph 80
